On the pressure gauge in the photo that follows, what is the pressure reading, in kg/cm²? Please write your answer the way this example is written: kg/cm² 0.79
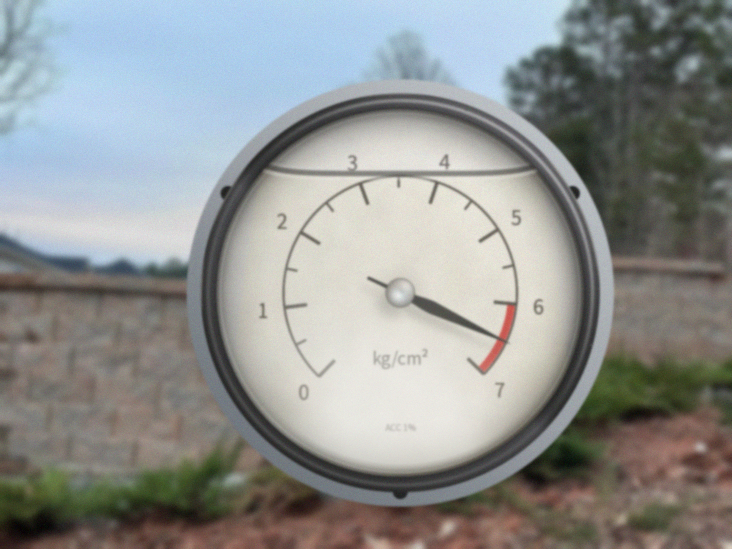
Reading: kg/cm² 6.5
